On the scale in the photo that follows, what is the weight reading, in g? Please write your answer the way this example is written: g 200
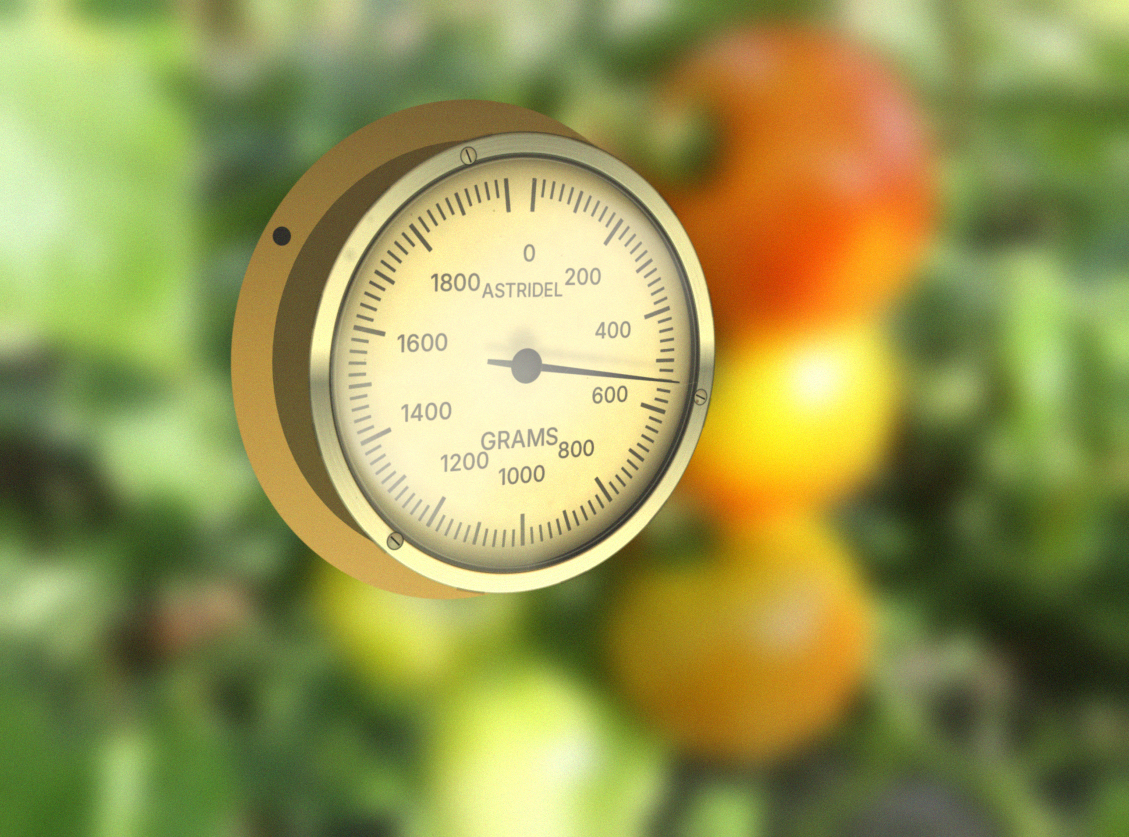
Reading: g 540
